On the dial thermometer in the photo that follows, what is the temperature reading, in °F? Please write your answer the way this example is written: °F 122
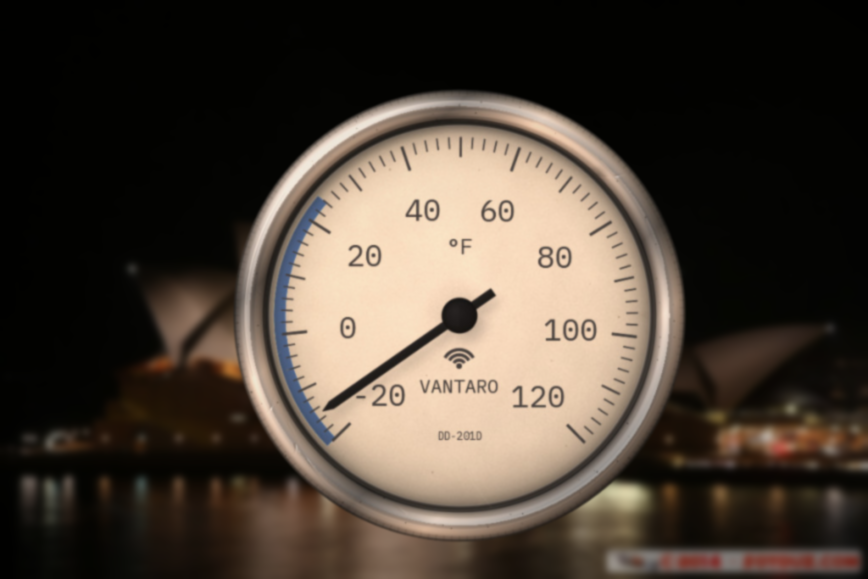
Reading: °F -15
